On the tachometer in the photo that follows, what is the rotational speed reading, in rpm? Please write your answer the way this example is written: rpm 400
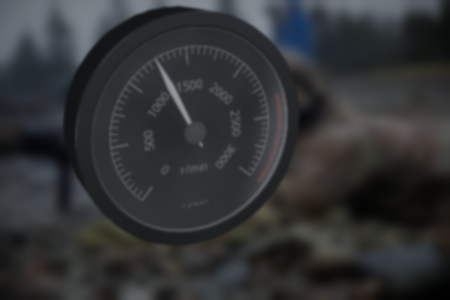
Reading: rpm 1250
